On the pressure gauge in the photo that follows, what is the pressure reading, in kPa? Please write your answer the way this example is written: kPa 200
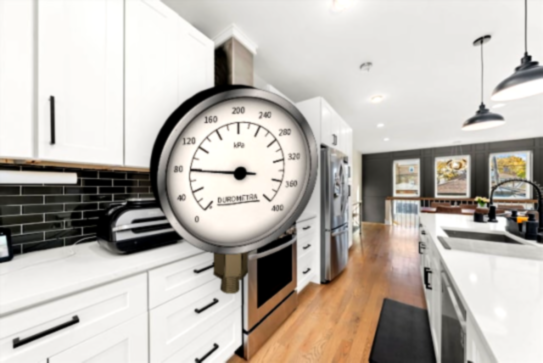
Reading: kPa 80
